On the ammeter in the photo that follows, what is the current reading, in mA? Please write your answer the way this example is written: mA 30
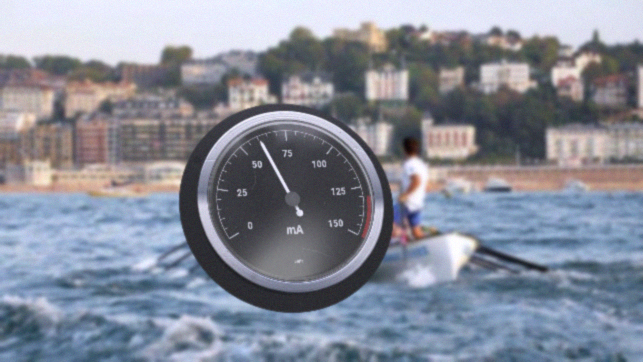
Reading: mA 60
